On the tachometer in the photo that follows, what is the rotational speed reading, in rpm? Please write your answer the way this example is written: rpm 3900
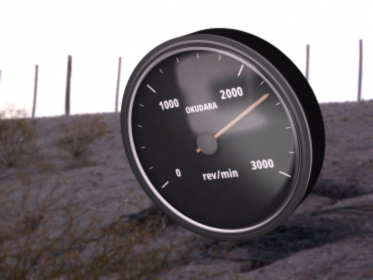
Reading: rpm 2300
